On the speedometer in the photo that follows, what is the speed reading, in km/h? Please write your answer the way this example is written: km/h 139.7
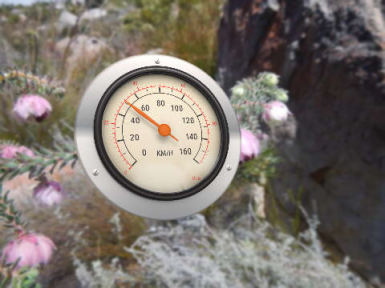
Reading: km/h 50
